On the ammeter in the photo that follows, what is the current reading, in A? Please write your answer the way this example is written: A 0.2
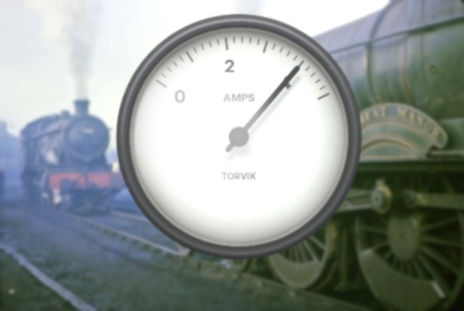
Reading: A 4
